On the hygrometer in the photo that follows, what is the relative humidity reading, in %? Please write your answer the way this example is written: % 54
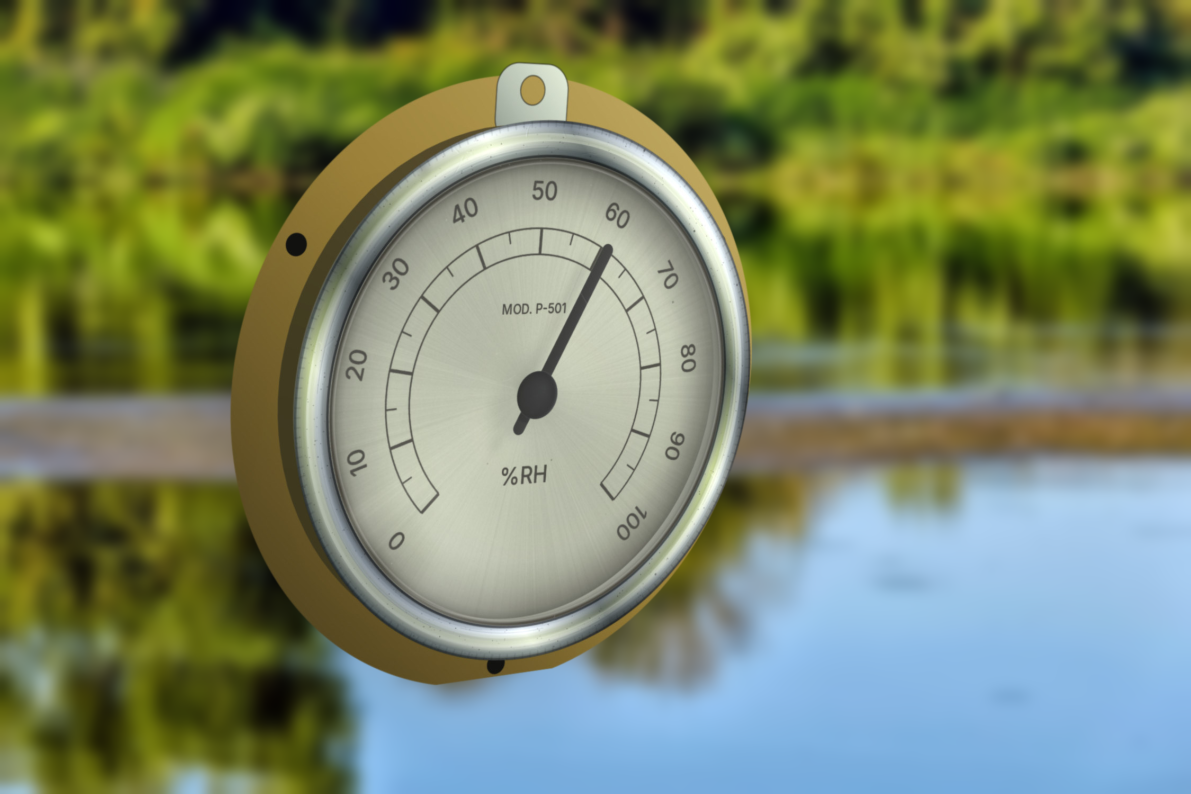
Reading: % 60
